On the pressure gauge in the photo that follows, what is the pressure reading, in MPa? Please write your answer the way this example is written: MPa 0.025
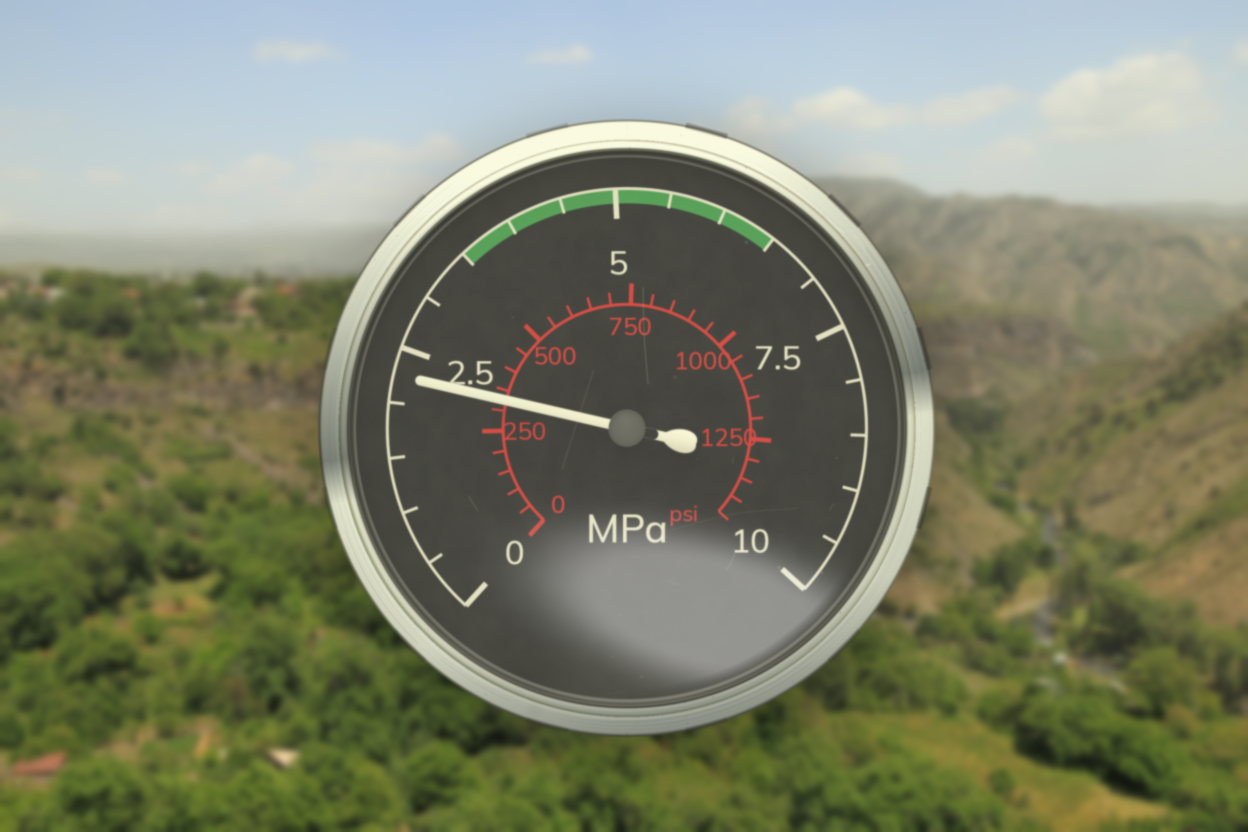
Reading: MPa 2.25
